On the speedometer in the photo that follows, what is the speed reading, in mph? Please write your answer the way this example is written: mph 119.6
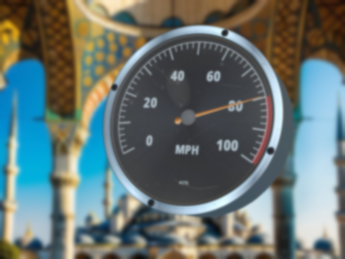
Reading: mph 80
